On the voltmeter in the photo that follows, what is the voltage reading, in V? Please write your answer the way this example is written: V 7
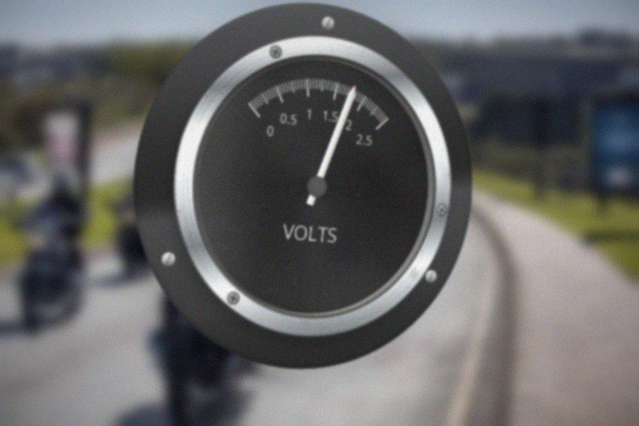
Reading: V 1.75
